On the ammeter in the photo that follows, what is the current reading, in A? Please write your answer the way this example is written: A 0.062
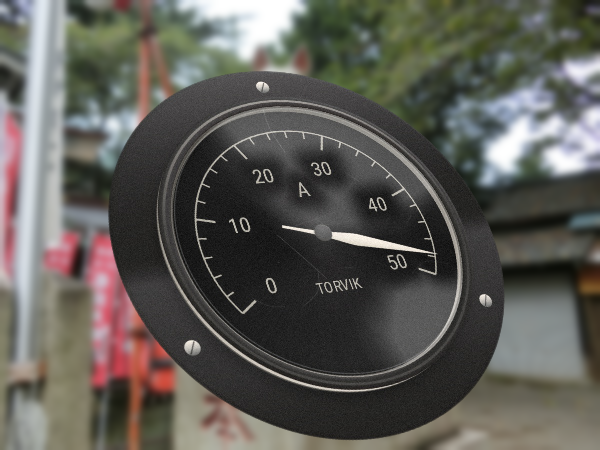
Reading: A 48
